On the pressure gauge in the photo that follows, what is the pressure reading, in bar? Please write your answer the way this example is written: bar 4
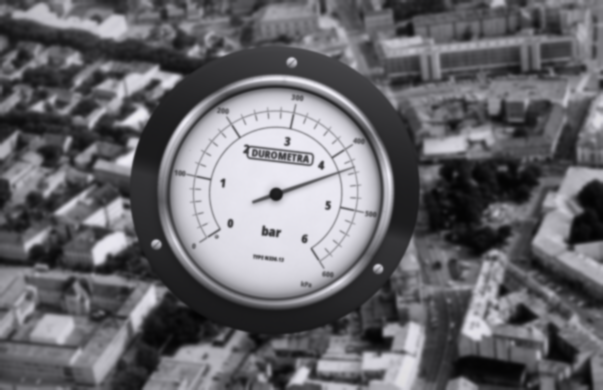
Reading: bar 4.3
